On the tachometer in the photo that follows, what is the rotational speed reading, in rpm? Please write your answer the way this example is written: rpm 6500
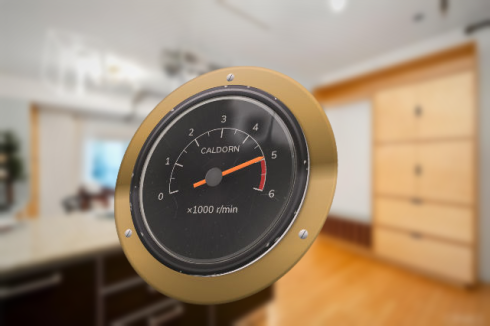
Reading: rpm 5000
